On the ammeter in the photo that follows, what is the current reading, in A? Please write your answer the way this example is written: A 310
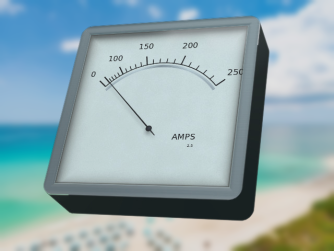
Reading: A 50
